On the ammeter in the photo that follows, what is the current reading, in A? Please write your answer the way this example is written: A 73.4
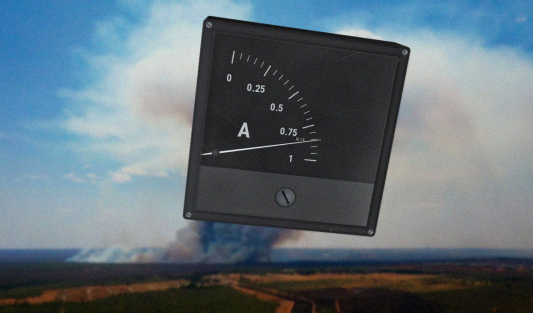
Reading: A 0.85
